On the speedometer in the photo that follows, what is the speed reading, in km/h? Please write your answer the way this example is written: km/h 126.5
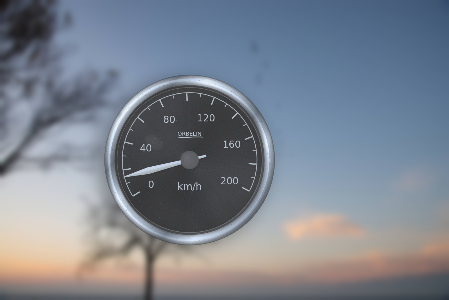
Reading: km/h 15
